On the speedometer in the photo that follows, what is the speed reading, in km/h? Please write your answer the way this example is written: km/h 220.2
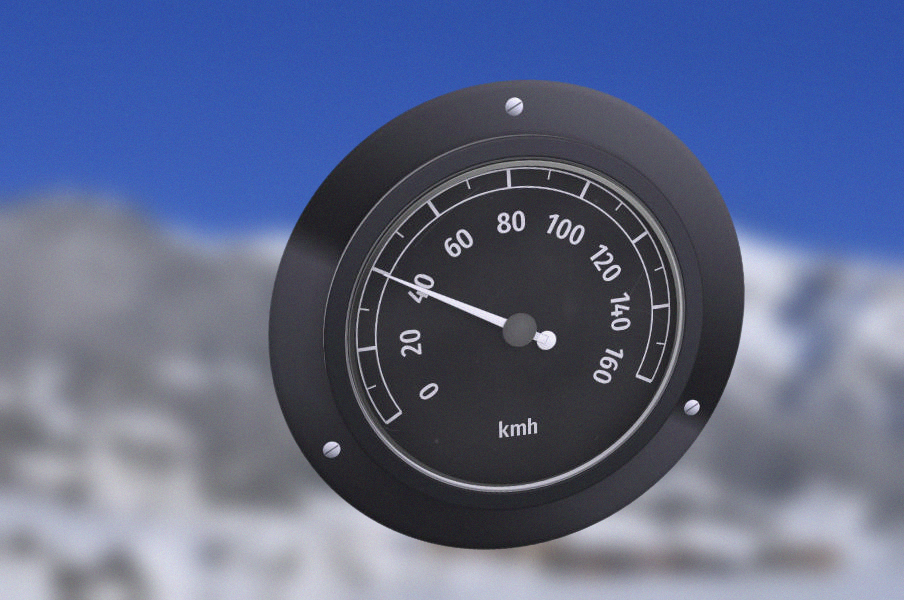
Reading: km/h 40
